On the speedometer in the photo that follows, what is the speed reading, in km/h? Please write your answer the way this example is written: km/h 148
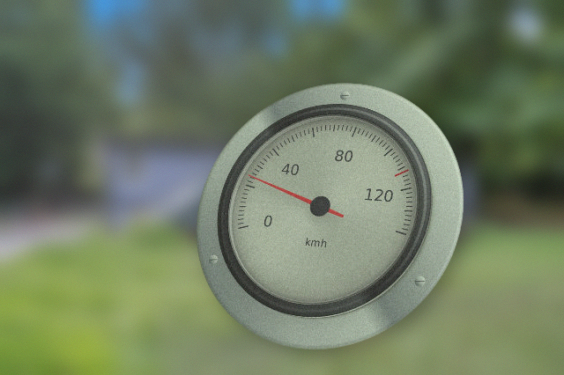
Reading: km/h 24
